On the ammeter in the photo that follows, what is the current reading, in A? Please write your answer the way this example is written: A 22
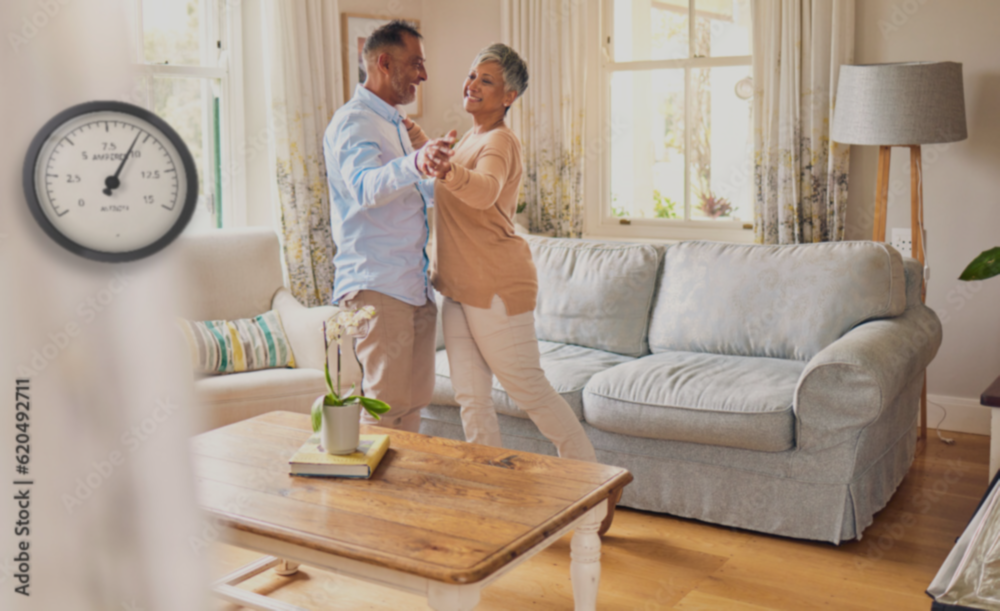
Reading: A 9.5
